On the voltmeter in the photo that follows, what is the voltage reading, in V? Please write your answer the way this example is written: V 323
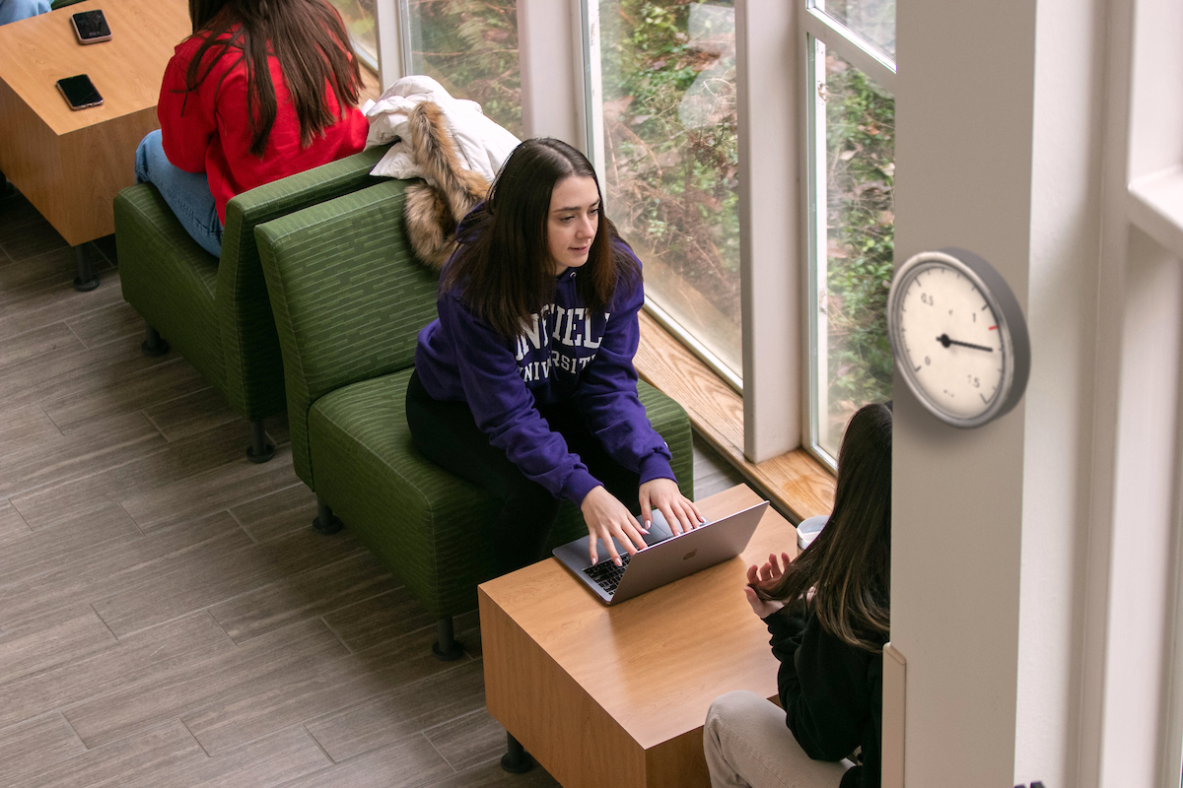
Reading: V 1.2
